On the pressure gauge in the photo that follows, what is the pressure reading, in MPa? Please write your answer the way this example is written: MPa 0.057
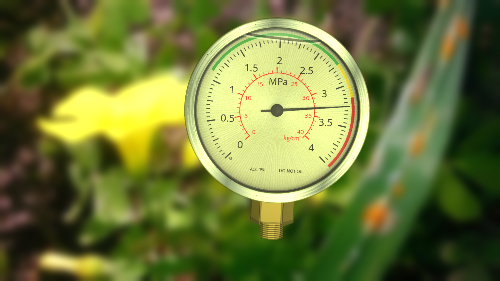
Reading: MPa 3.25
